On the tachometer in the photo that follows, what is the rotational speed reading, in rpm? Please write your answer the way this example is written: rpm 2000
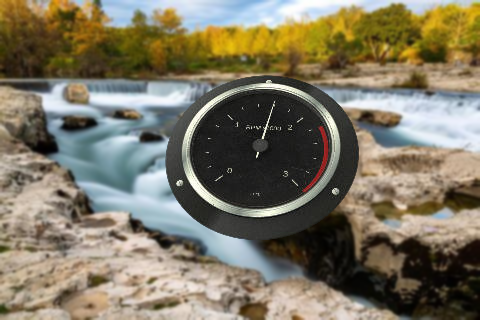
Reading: rpm 1600
